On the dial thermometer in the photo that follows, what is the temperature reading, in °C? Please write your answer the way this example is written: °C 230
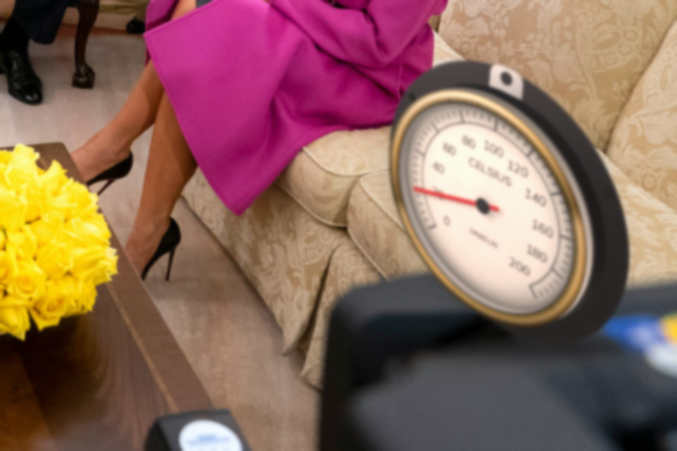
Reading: °C 20
